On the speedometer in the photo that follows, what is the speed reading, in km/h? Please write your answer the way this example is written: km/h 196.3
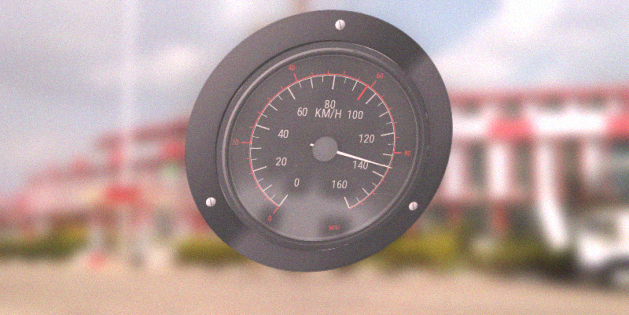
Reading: km/h 135
